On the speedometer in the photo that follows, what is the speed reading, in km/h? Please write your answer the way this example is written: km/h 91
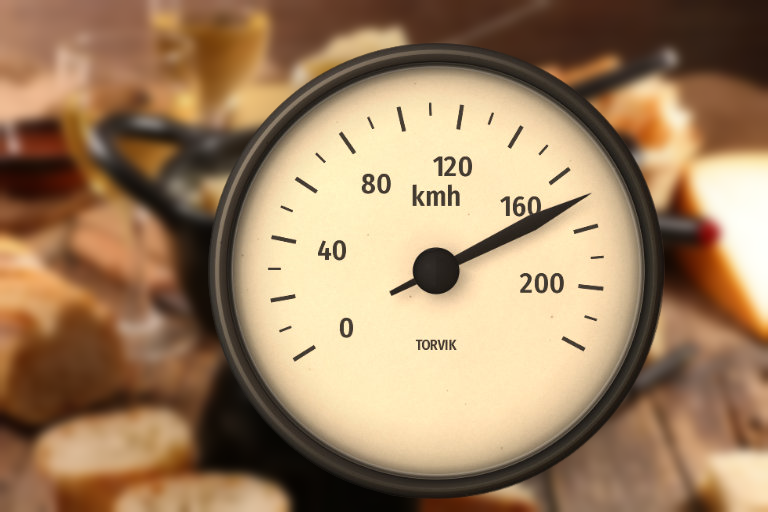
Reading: km/h 170
